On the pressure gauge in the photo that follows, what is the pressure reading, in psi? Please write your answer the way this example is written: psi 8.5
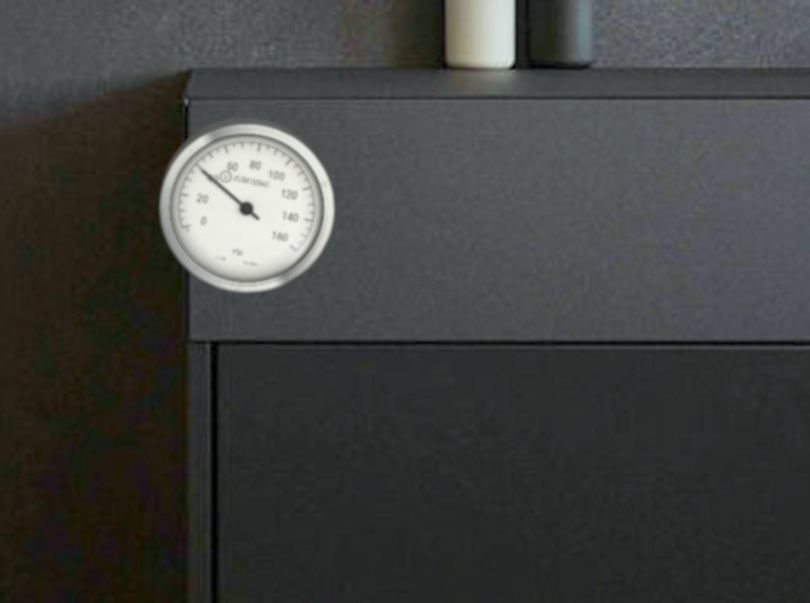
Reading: psi 40
